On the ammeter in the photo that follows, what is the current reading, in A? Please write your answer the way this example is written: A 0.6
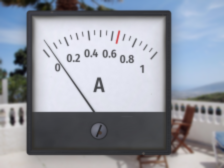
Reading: A 0.05
